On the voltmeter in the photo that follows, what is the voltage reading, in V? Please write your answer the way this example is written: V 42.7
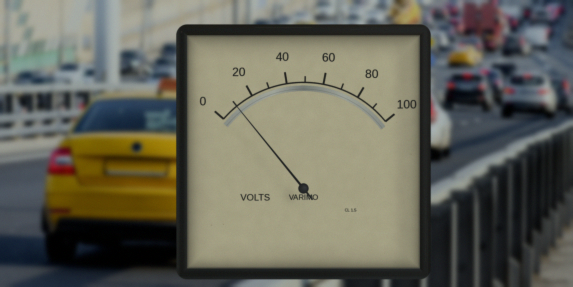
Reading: V 10
